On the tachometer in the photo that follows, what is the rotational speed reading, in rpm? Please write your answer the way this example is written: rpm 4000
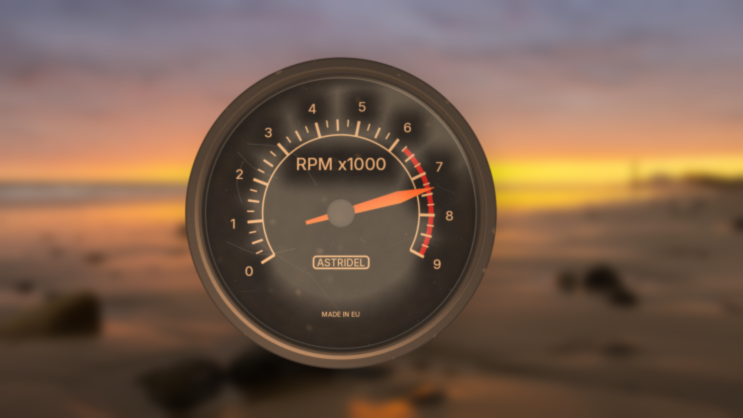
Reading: rpm 7375
